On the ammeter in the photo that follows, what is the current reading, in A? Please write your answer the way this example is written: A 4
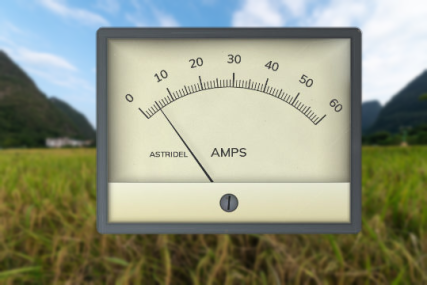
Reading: A 5
